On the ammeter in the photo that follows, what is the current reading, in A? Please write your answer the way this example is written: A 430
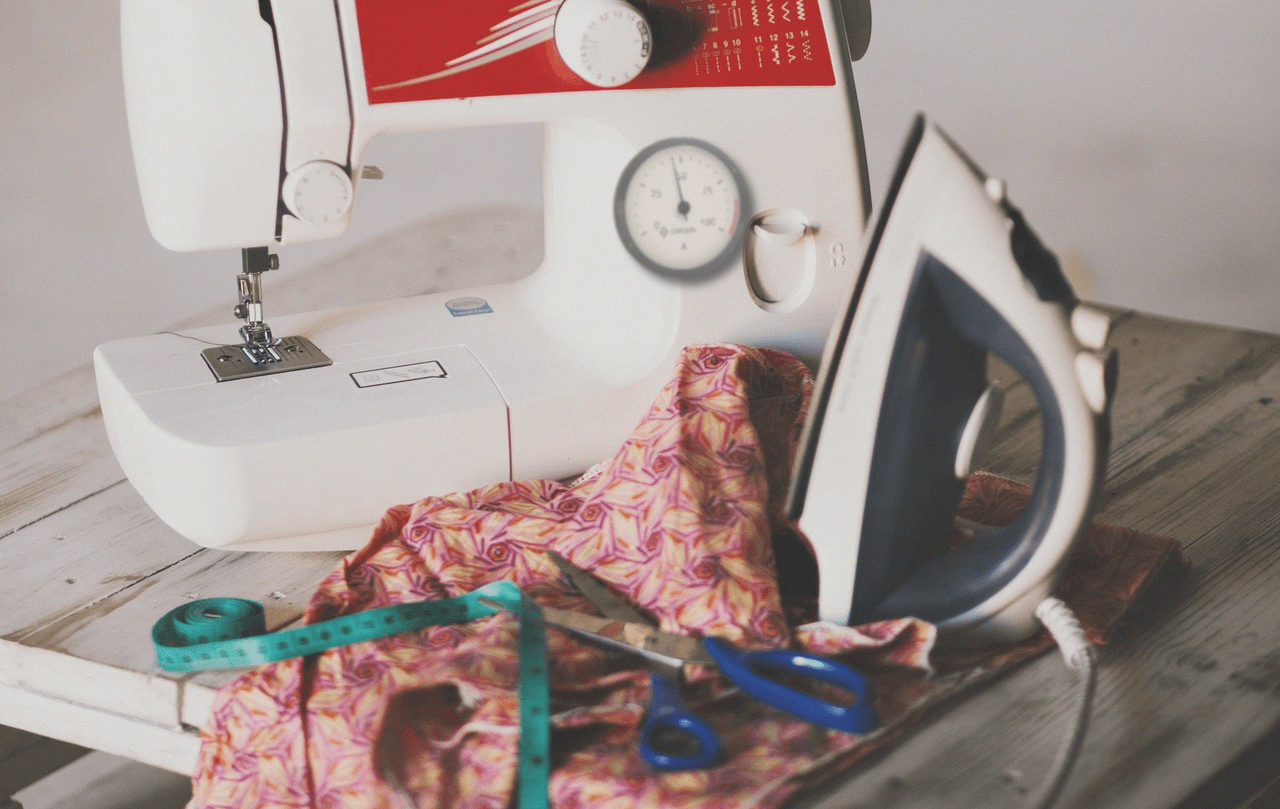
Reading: A 45
